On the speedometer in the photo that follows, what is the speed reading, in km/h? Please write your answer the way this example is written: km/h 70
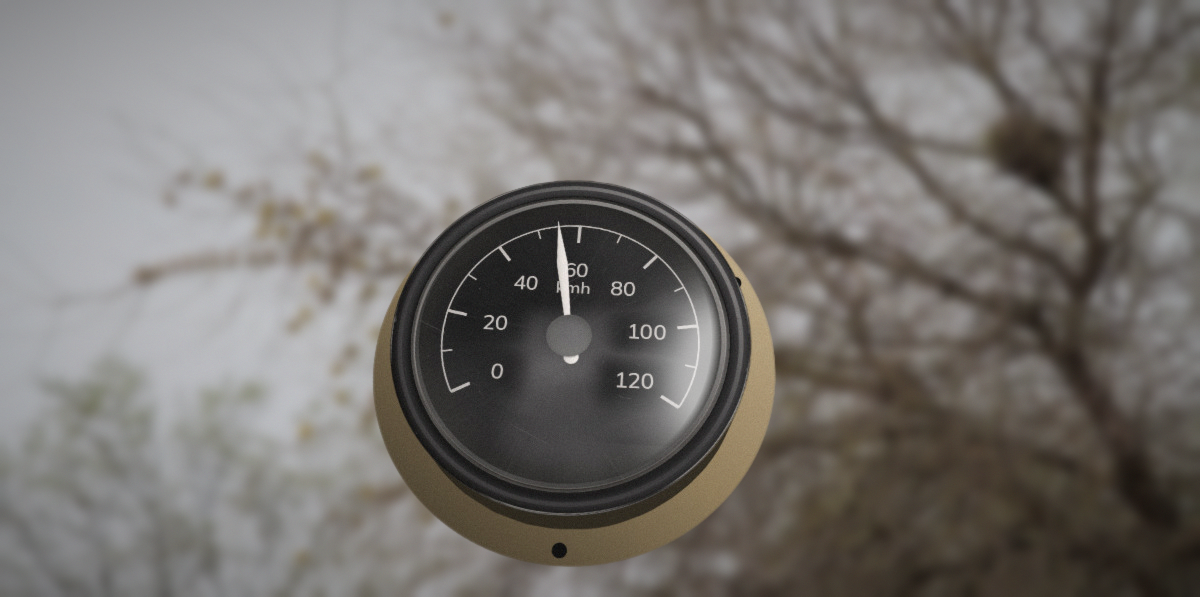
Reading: km/h 55
